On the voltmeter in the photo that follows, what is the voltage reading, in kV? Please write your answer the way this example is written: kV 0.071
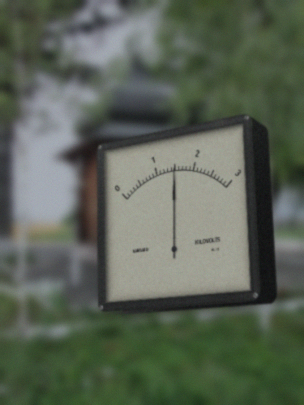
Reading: kV 1.5
